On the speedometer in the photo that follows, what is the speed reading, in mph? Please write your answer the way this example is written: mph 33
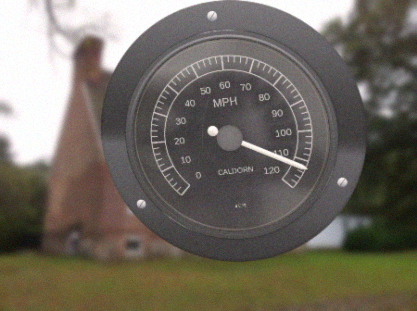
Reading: mph 112
